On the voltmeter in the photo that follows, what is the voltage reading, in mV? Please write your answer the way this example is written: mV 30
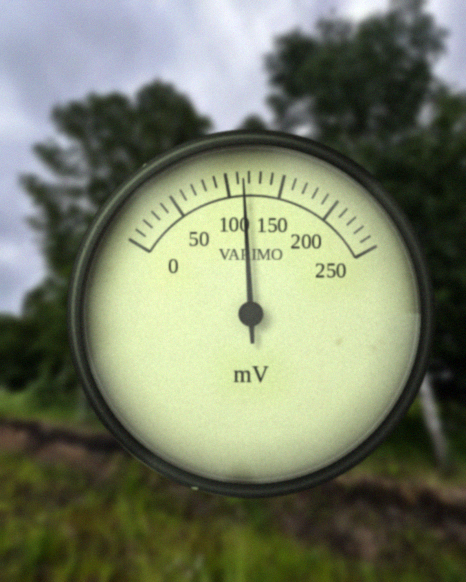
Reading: mV 115
